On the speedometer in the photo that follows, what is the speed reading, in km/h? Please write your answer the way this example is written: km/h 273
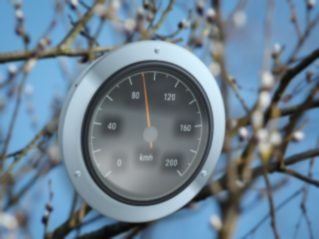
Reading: km/h 90
